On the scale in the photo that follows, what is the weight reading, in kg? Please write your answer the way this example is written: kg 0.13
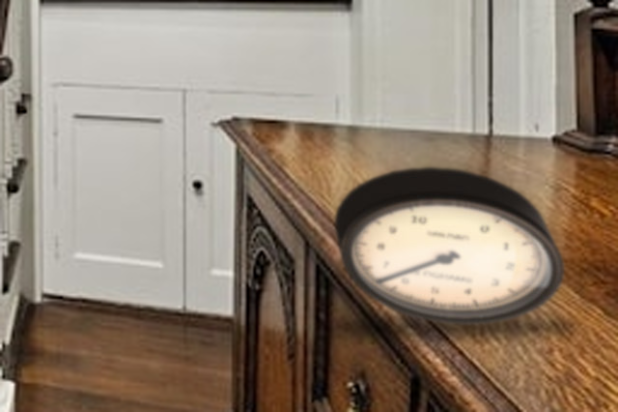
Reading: kg 6.5
